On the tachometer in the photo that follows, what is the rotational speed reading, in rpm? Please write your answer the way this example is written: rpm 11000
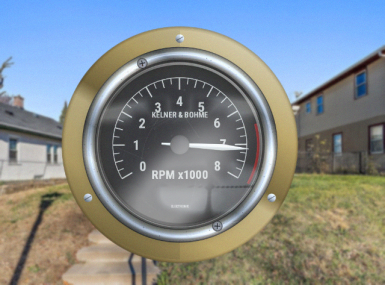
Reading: rpm 7125
